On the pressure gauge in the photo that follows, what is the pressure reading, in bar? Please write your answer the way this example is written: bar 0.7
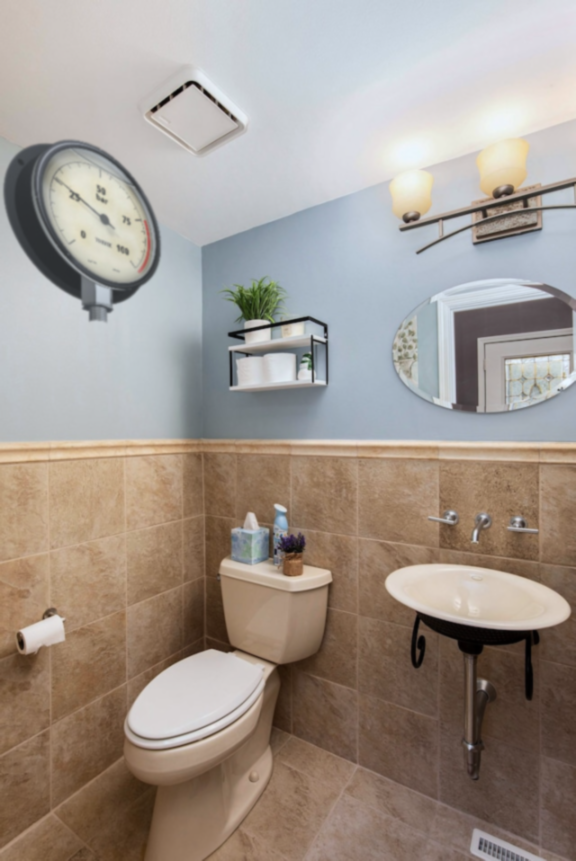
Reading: bar 25
